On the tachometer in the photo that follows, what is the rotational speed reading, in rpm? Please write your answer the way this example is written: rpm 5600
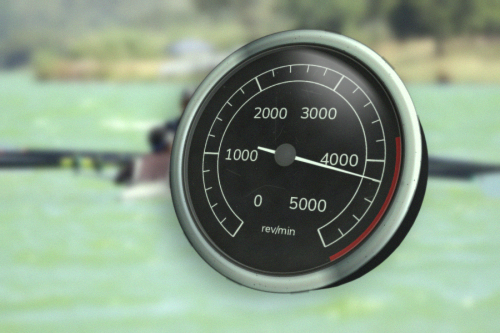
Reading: rpm 4200
